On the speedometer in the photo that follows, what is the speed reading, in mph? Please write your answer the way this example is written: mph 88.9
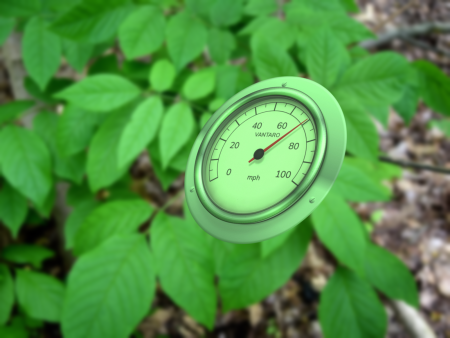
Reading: mph 70
